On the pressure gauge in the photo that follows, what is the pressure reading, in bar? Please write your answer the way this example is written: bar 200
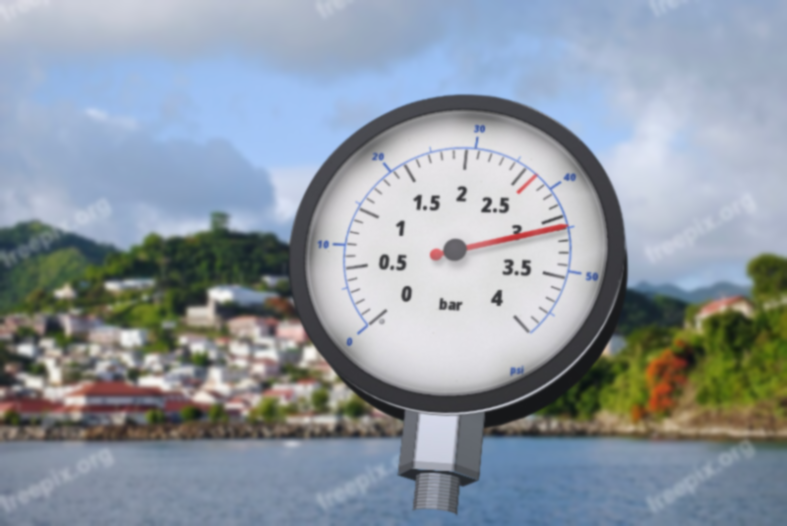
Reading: bar 3.1
